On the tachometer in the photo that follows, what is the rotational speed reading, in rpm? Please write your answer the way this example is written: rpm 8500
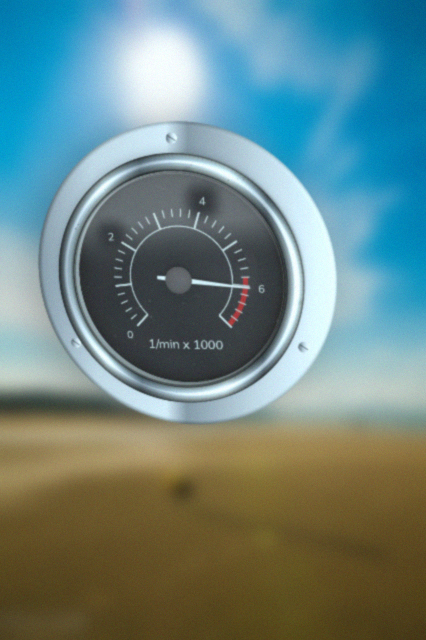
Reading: rpm 6000
